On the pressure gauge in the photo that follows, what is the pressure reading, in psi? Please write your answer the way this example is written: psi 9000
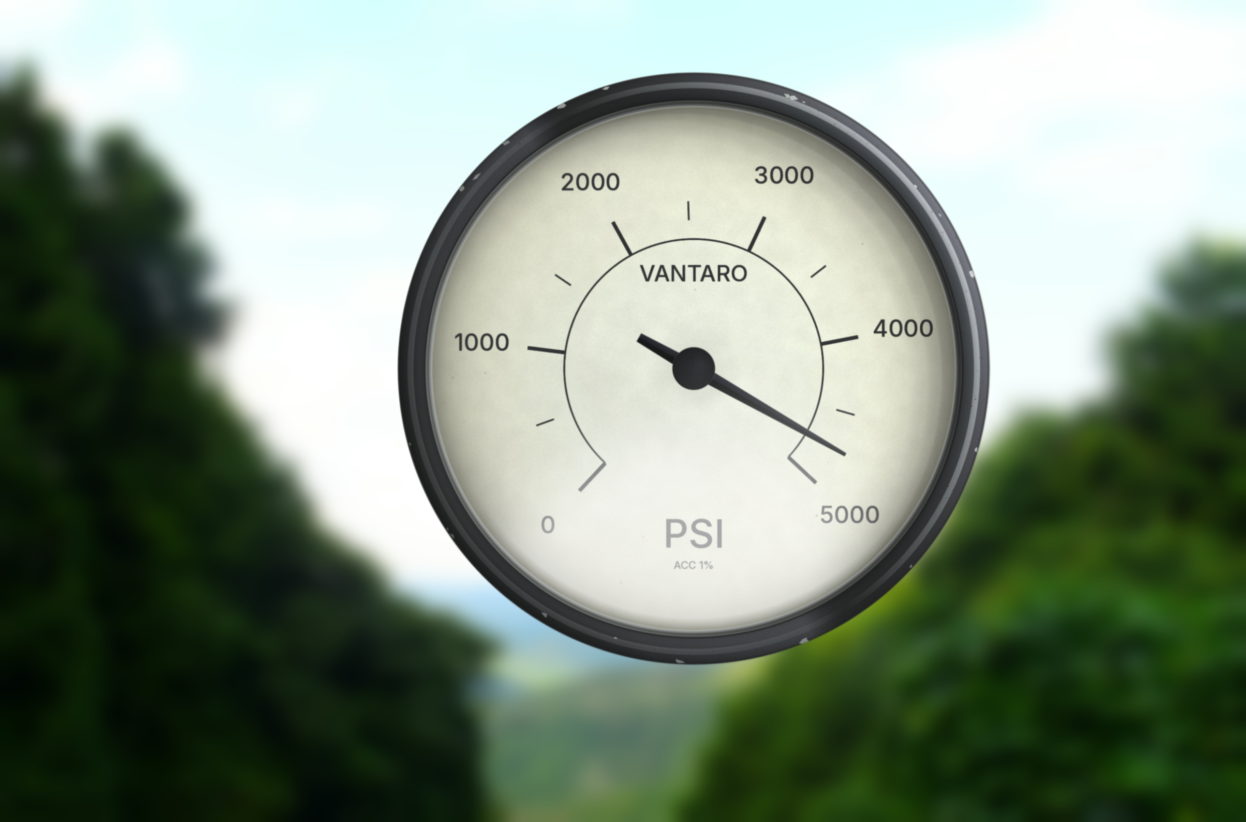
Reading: psi 4750
